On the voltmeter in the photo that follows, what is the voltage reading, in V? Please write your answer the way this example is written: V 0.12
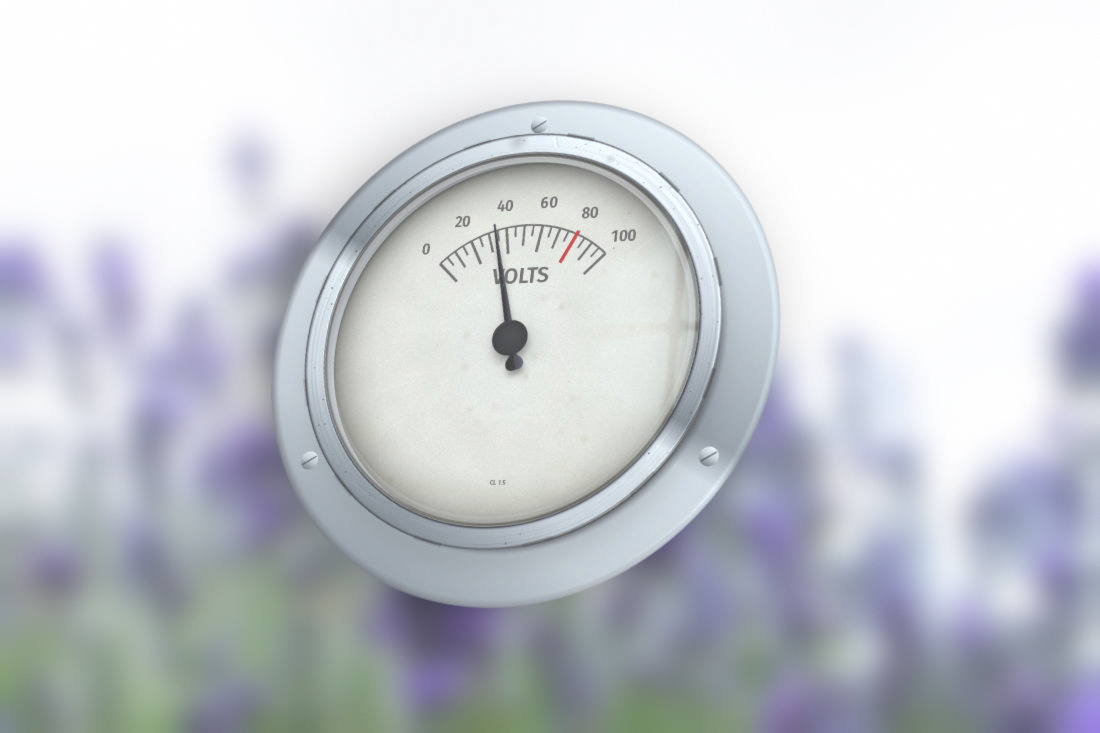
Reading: V 35
